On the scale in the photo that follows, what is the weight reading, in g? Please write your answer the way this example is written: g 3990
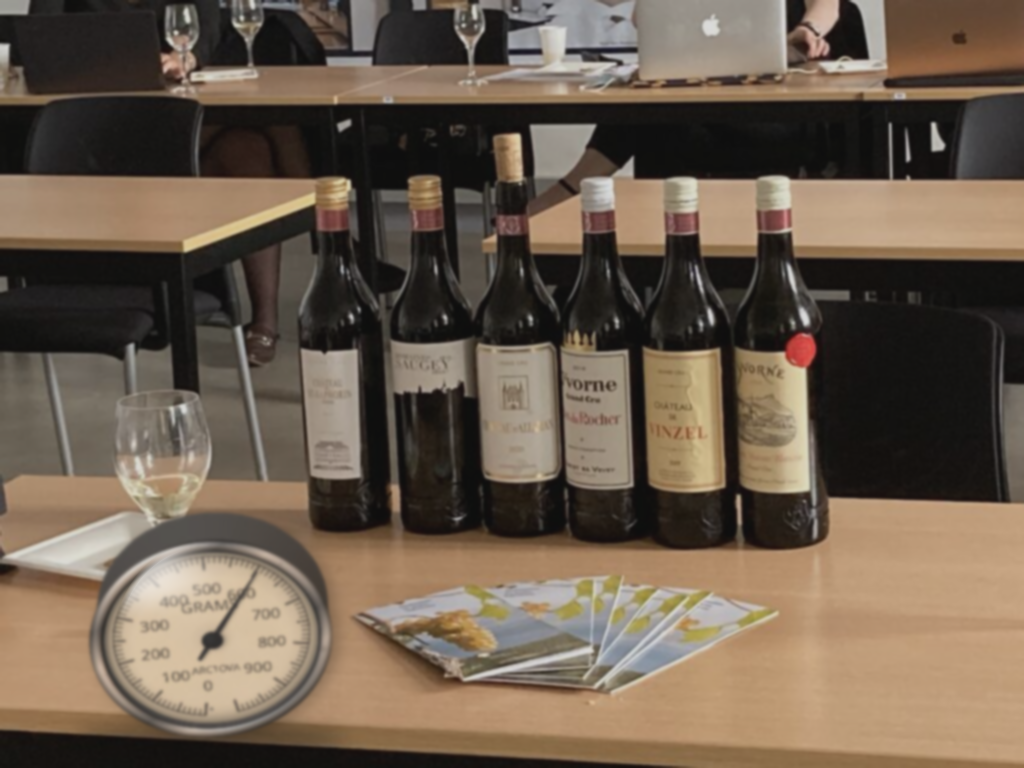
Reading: g 600
